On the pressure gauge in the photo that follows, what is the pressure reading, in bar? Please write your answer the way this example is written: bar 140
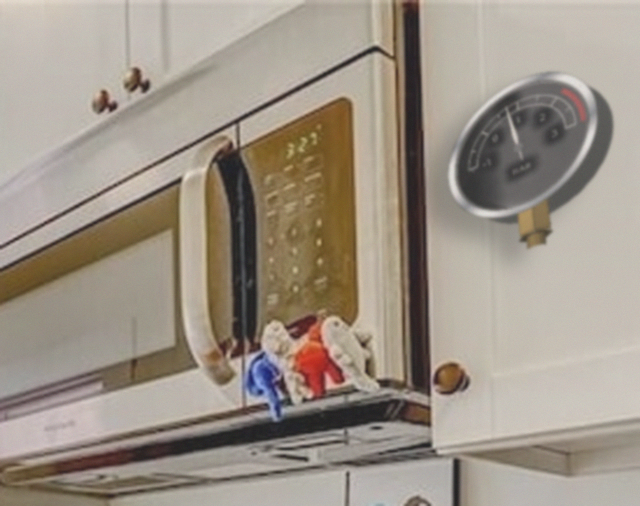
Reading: bar 0.75
